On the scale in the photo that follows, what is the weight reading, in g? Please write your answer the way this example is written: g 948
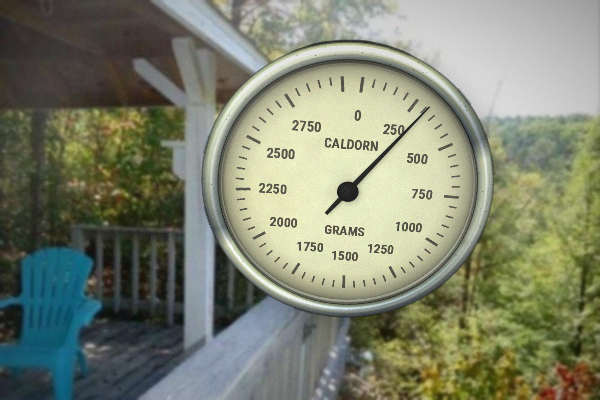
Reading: g 300
